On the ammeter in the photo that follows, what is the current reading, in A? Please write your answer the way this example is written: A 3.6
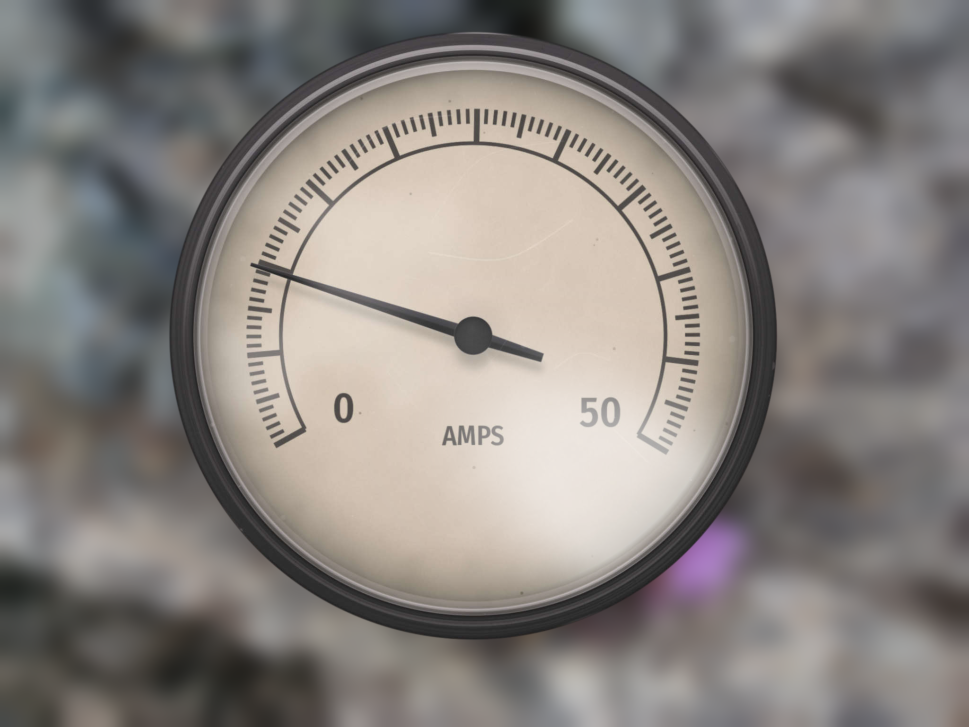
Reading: A 9.75
